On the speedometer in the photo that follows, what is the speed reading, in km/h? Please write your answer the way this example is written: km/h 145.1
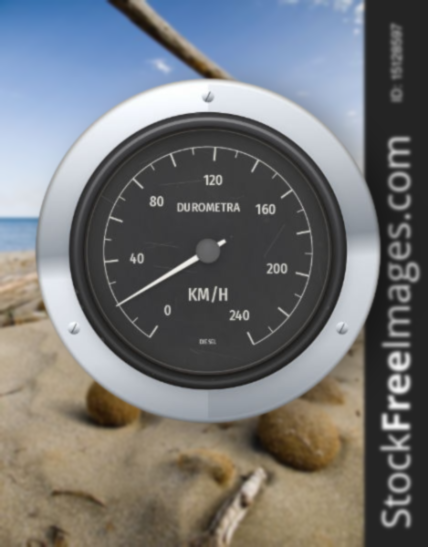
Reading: km/h 20
